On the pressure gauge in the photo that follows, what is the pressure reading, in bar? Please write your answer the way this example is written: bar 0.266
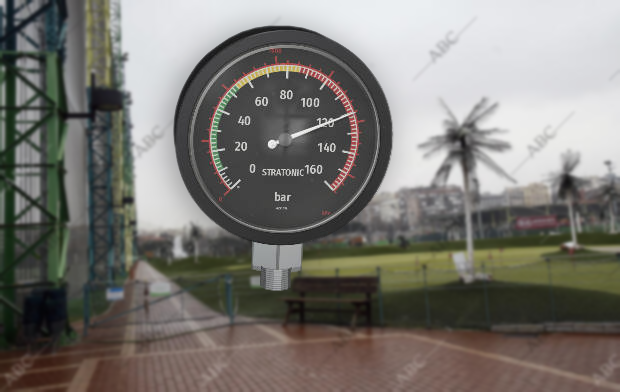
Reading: bar 120
